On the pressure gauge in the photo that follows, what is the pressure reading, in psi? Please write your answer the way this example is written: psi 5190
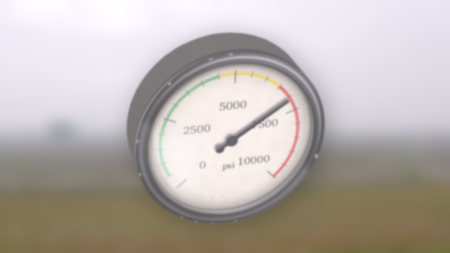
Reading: psi 7000
